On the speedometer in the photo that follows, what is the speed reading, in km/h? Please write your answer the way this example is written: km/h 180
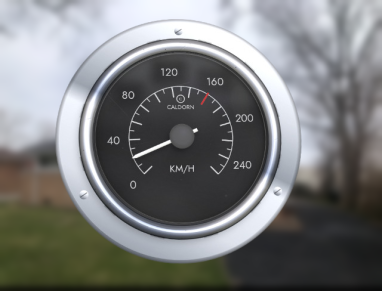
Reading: km/h 20
